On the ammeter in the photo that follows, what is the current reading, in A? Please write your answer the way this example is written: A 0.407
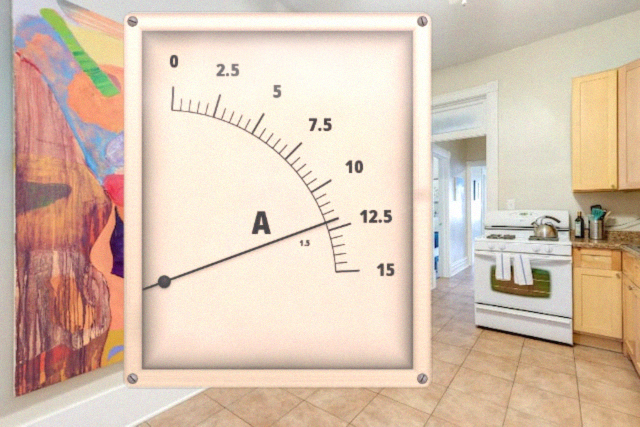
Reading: A 12
